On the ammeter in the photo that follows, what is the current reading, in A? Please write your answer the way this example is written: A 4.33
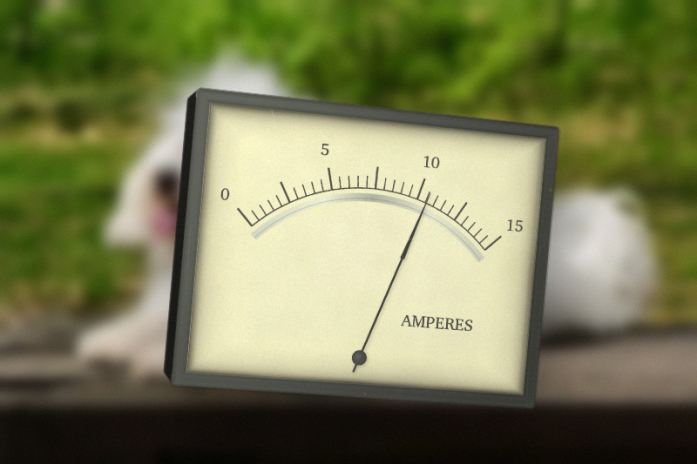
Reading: A 10.5
